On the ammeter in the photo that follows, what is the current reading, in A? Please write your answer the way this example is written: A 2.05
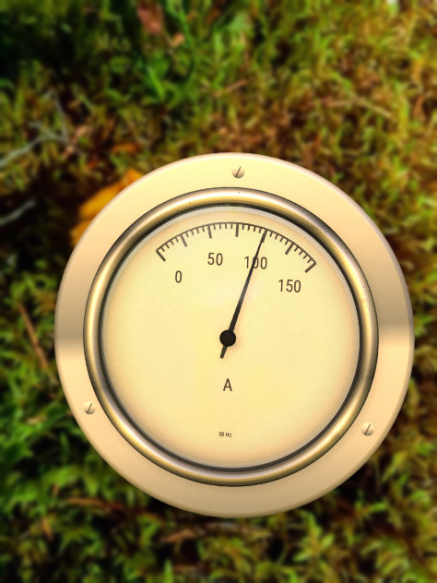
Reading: A 100
